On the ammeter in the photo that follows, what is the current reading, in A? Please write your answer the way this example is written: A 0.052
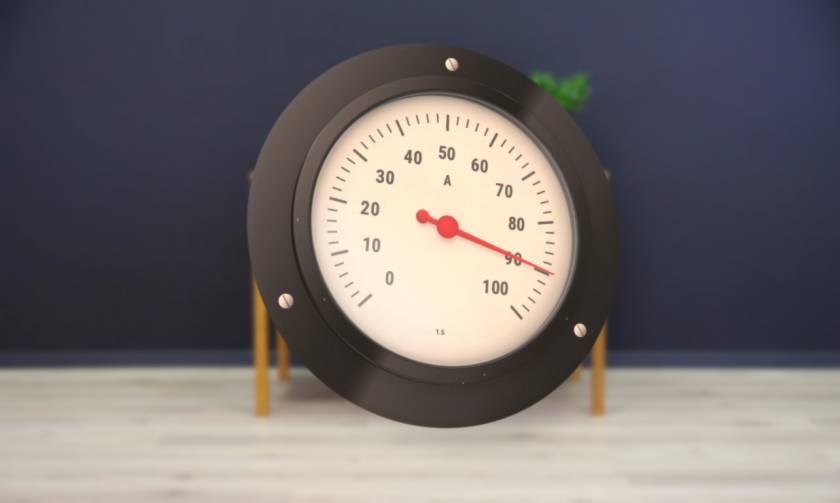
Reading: A 90
